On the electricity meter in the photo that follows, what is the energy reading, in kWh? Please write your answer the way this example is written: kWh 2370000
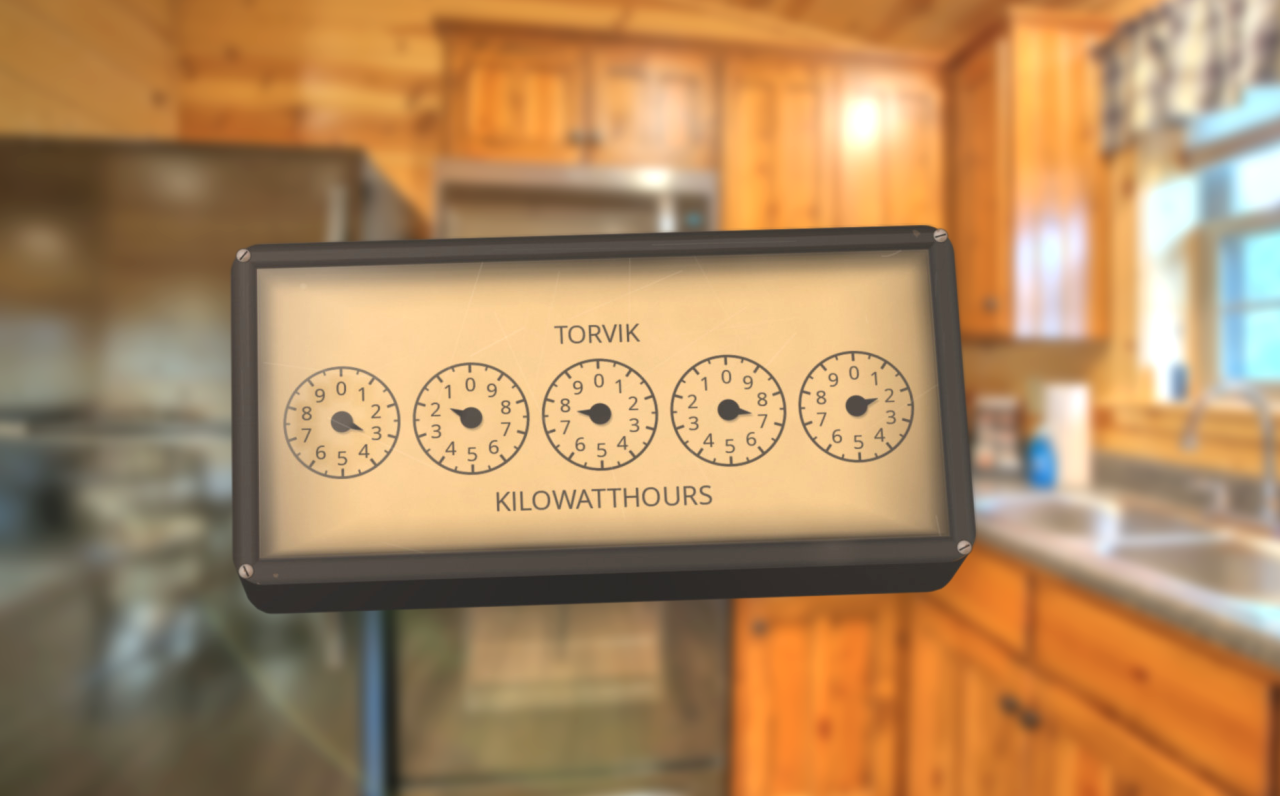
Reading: kWh 31772
